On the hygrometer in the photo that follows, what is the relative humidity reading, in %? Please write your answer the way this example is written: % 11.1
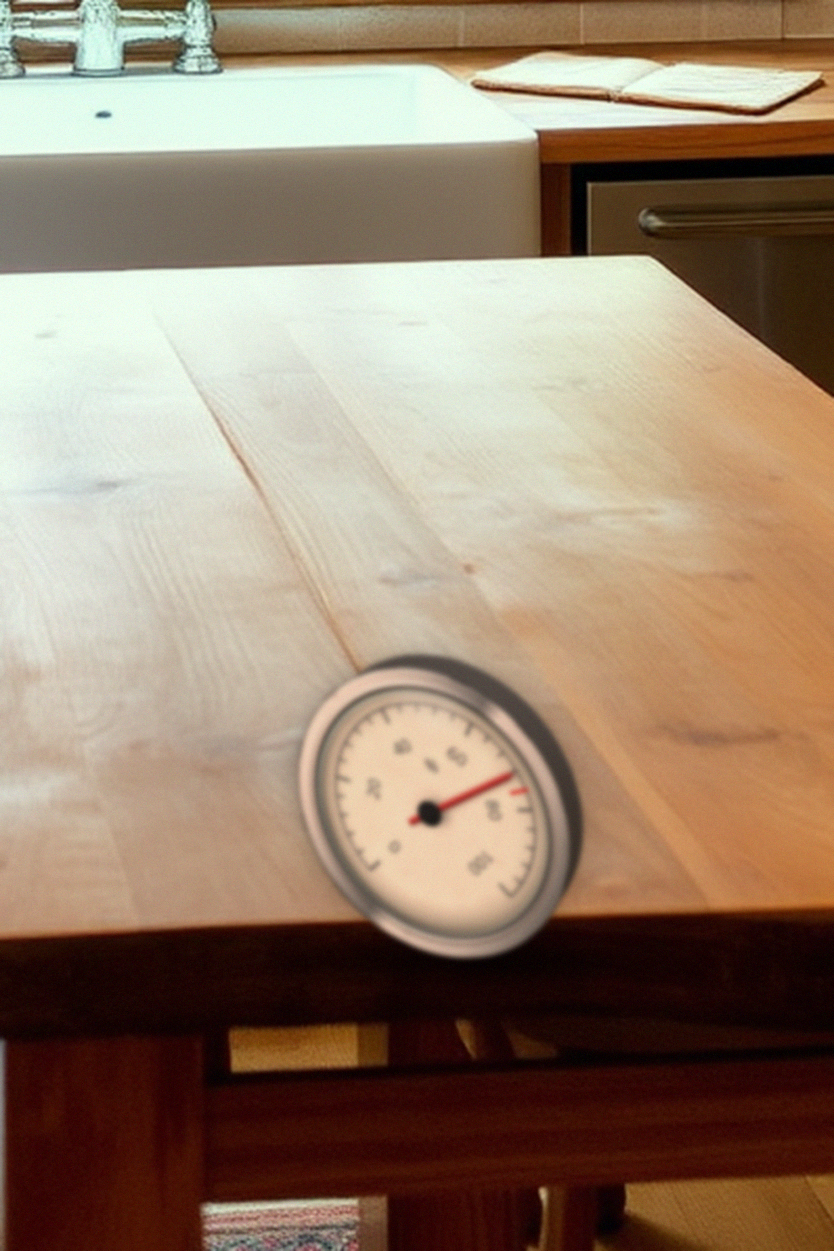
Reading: % 72
